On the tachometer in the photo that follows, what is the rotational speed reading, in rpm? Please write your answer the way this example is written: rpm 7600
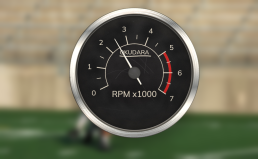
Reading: rpm 2500
